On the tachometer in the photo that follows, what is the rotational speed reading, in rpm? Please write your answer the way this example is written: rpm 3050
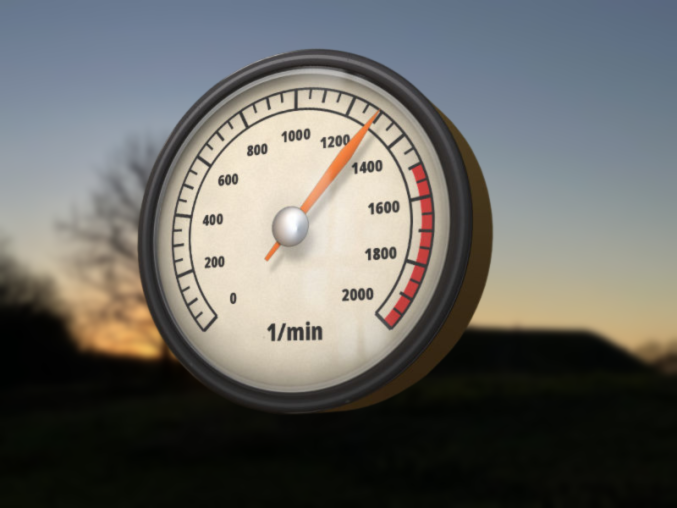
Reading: rpm 1300
